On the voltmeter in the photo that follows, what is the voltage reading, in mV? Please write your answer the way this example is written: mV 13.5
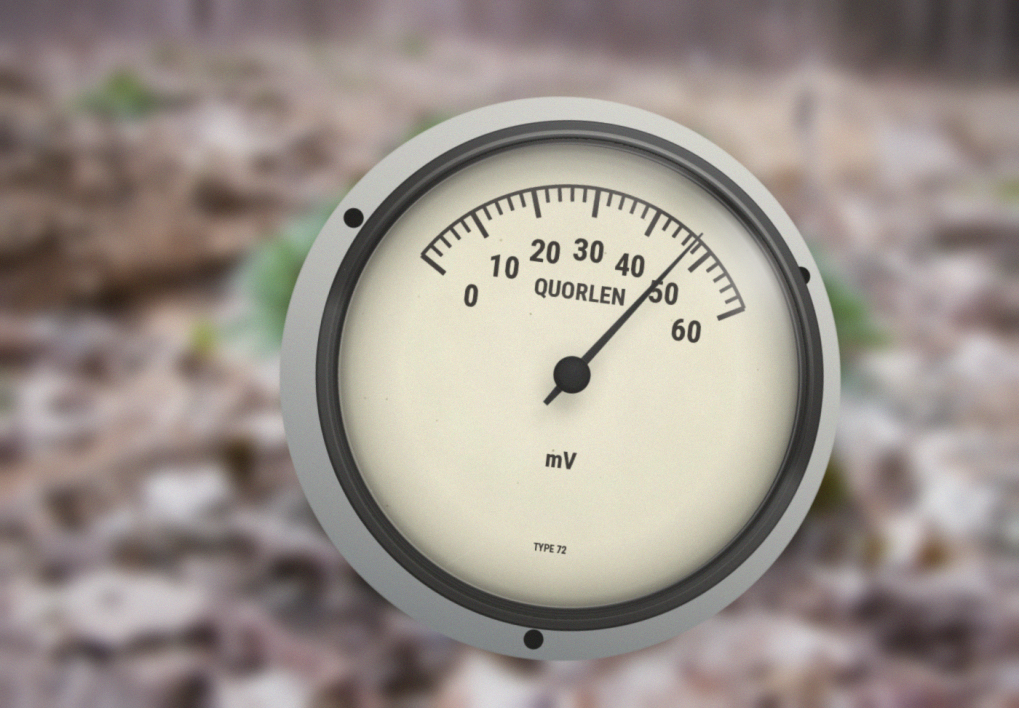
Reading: mV 47
